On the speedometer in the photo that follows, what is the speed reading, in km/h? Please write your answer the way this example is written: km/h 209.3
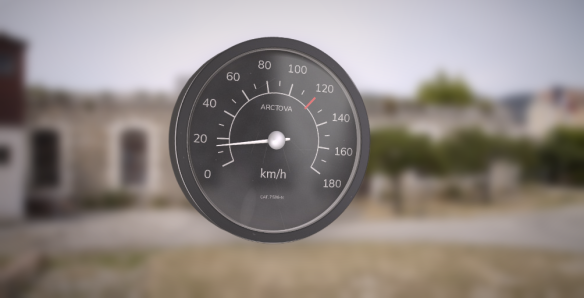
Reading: km/h 15
